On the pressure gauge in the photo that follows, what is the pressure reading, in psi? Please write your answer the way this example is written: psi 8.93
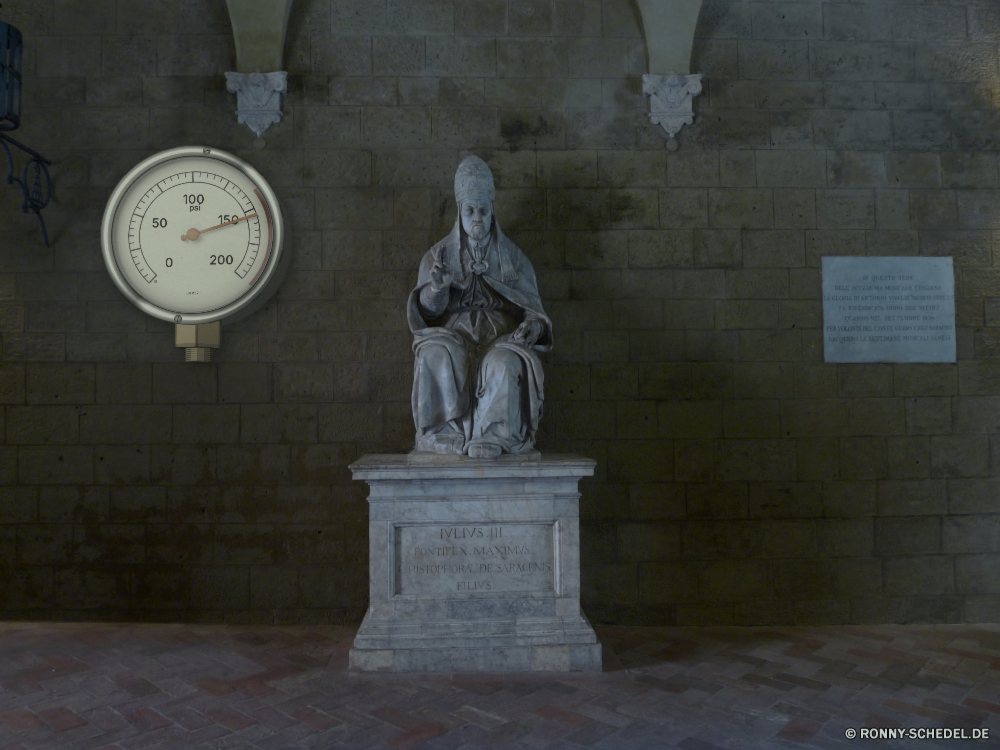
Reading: psi 155
